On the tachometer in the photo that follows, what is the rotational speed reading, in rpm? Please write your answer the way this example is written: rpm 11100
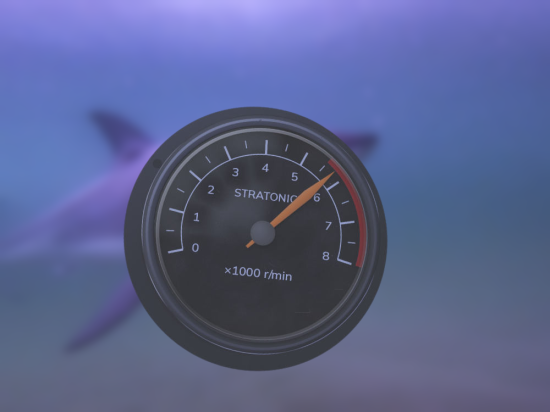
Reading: rpm 5750
